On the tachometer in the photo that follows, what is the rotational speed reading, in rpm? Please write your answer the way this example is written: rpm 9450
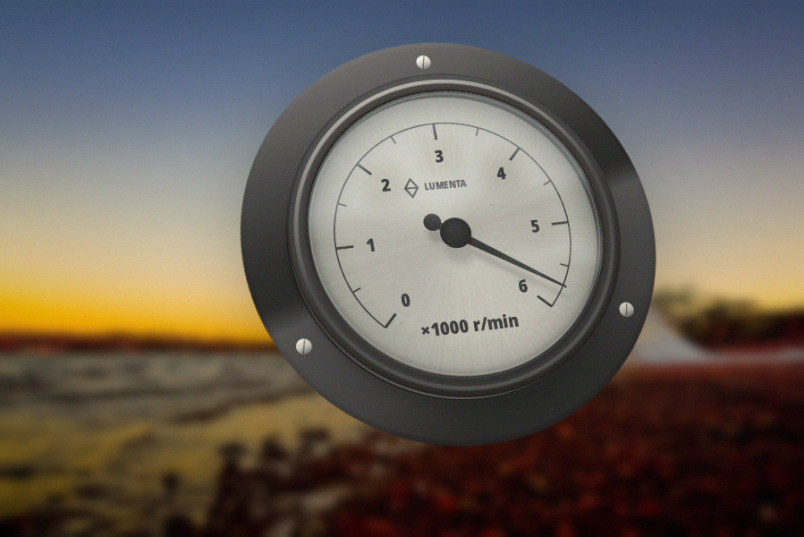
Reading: rpm 5750
